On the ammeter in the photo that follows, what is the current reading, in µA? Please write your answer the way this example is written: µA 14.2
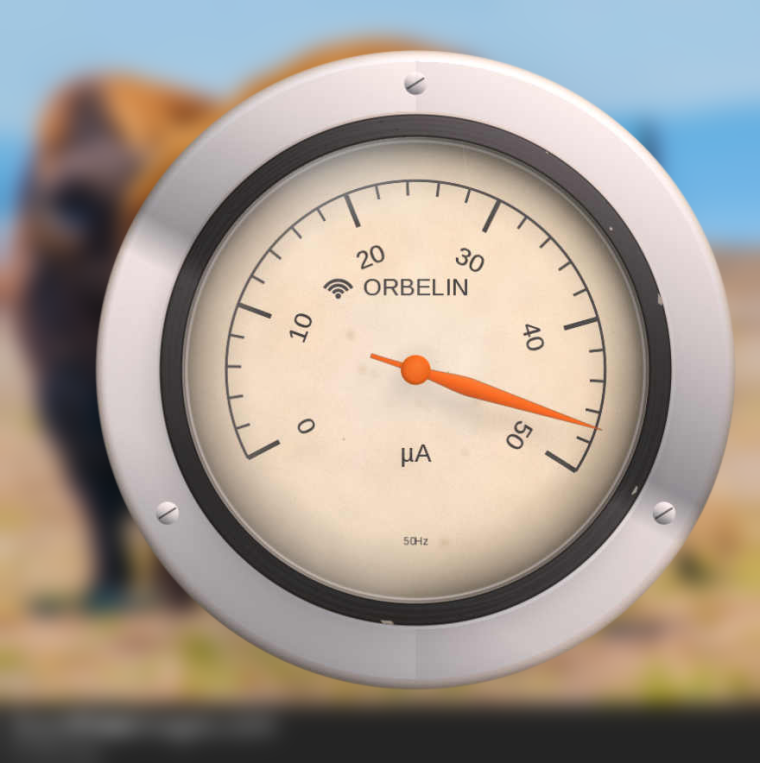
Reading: µA 47
